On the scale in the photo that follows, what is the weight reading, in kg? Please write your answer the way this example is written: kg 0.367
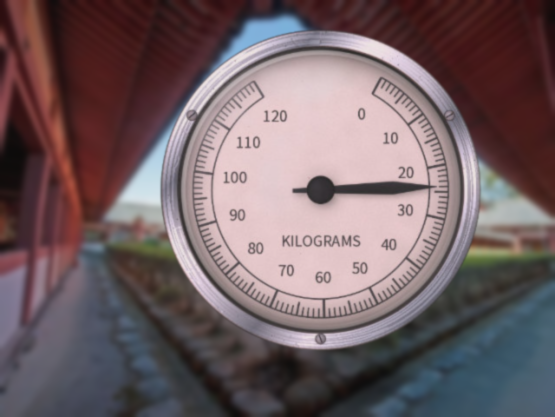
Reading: kg 24
